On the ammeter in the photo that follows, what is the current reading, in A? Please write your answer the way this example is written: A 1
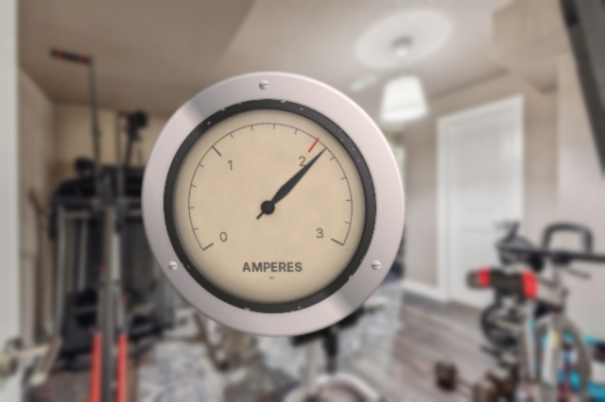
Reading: A 2.1
